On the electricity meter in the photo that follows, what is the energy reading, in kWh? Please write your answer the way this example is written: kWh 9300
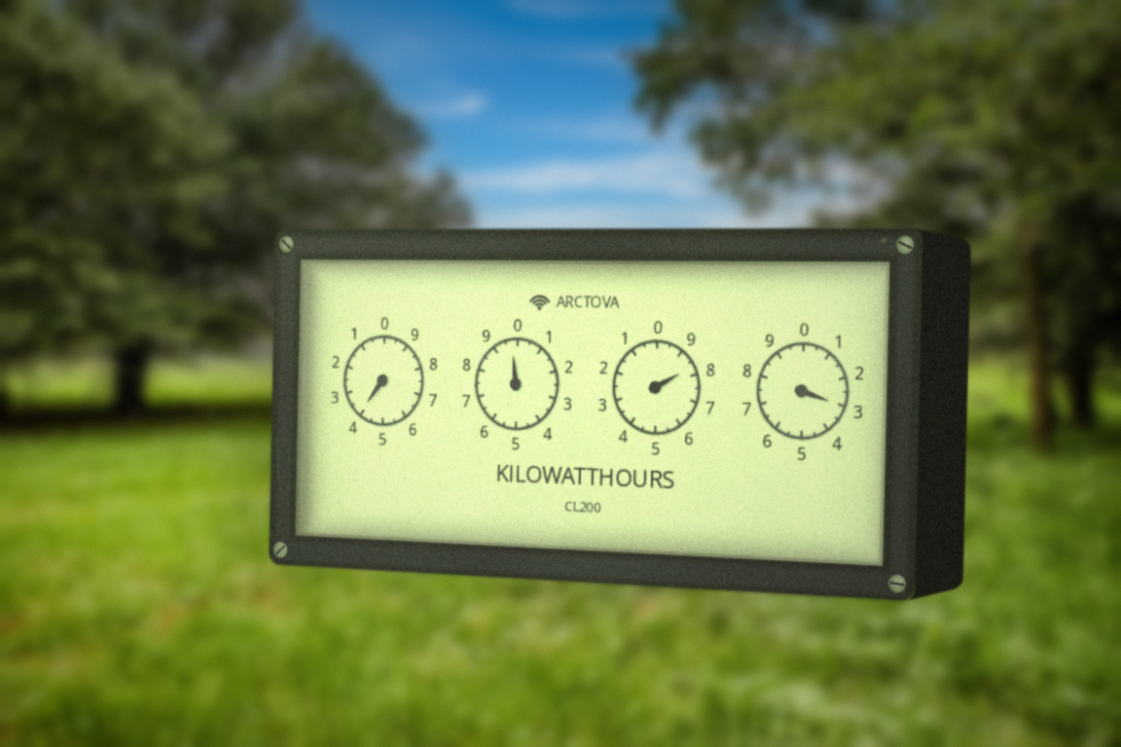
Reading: kWh 3983
